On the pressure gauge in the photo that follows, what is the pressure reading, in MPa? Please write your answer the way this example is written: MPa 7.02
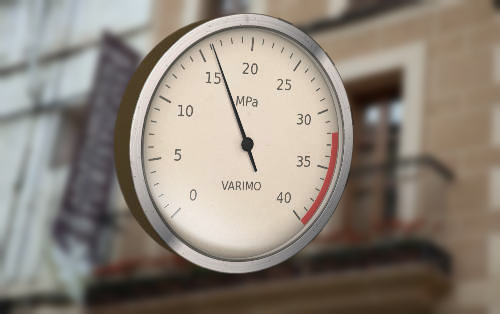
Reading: MPa 16
